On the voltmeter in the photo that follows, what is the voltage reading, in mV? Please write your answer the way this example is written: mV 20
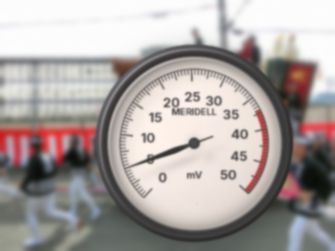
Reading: mV 5
